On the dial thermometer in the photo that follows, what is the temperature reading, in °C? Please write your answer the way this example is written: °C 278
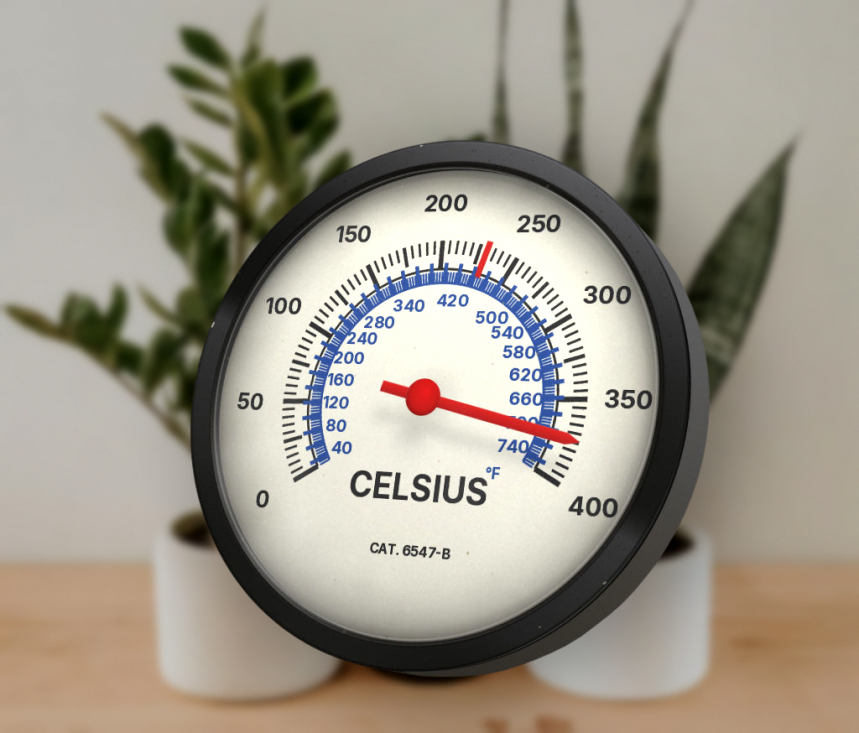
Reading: °C 375
